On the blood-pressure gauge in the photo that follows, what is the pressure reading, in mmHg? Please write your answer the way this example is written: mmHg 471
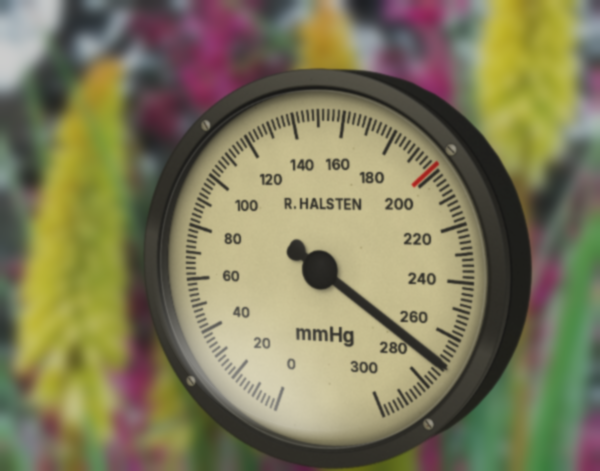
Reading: mmHg 270
